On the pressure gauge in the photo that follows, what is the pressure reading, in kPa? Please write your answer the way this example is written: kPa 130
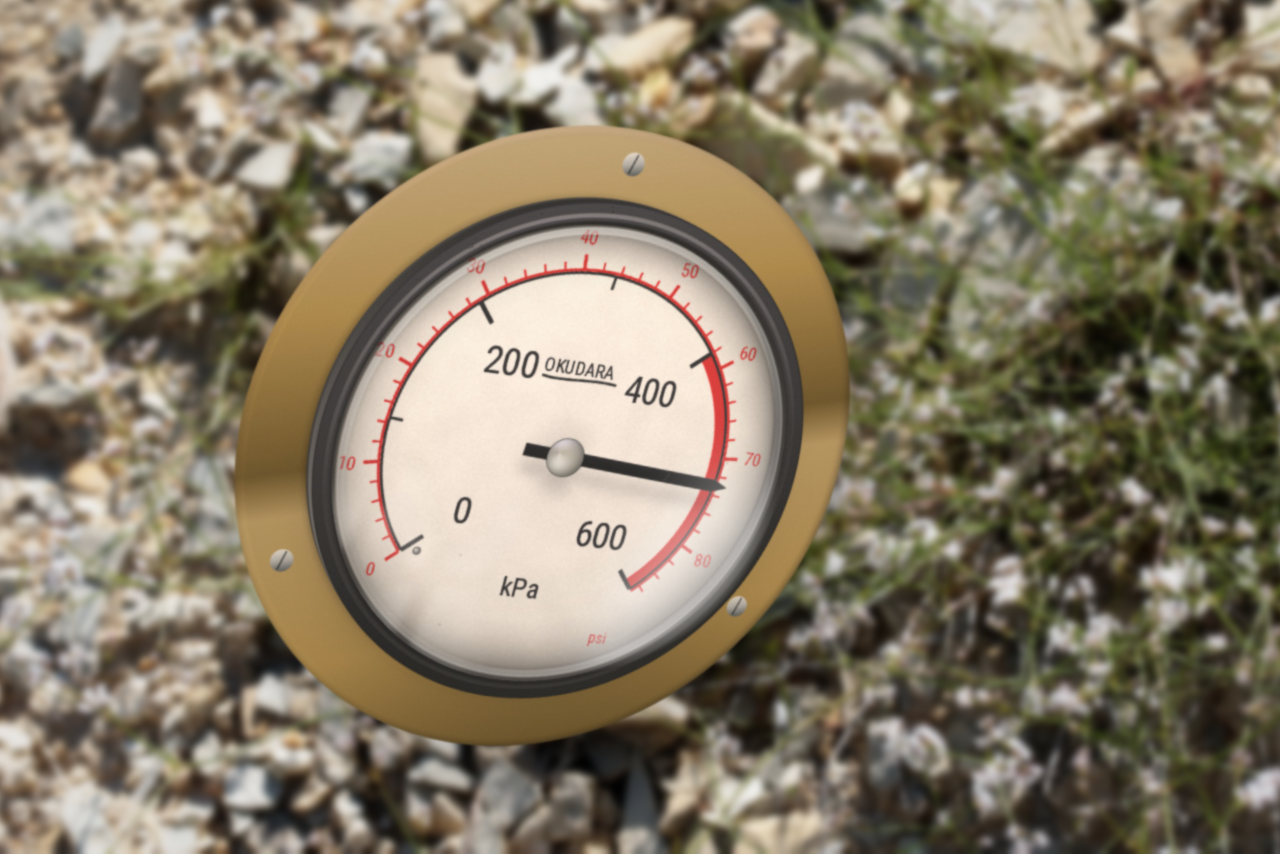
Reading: kPa 500
